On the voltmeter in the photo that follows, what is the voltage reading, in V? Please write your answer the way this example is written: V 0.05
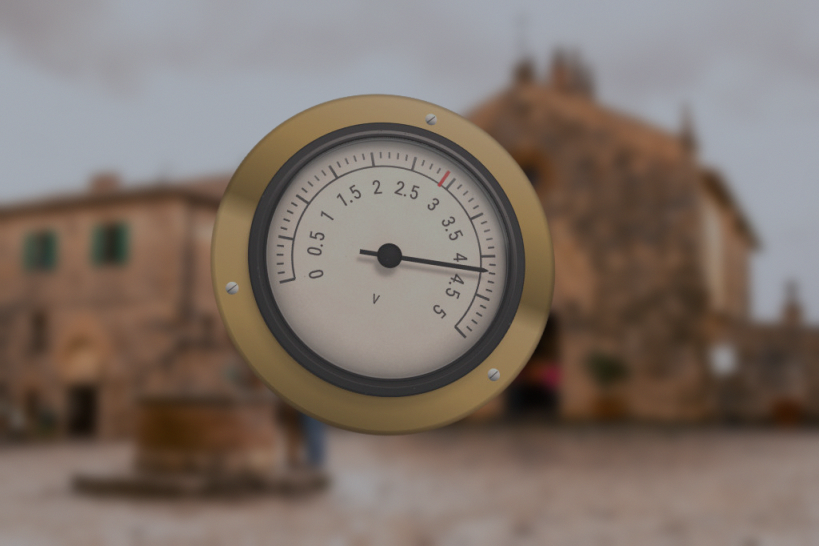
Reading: V 4.2
